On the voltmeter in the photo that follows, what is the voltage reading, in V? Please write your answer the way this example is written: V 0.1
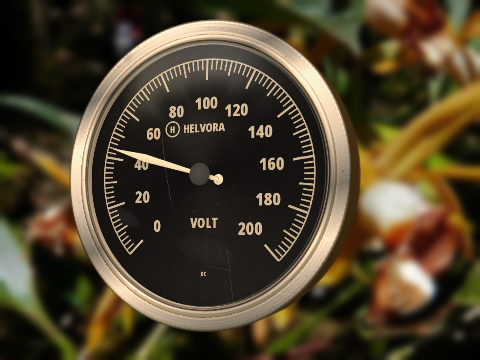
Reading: V 44
